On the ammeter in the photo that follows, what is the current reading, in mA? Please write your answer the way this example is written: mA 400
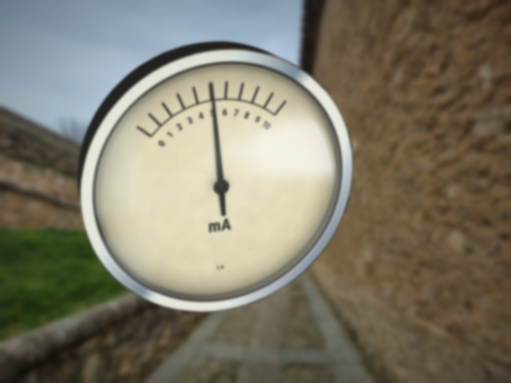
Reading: mA 5
